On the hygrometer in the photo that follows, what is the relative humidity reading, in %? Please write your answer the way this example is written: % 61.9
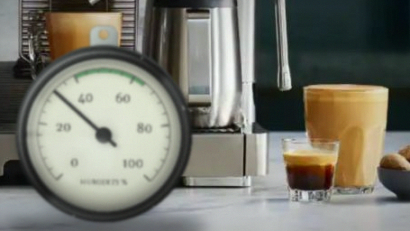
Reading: % 32
